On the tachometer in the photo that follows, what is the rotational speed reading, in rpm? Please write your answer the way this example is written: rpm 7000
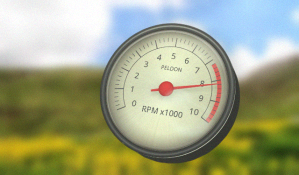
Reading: rpm 8200
